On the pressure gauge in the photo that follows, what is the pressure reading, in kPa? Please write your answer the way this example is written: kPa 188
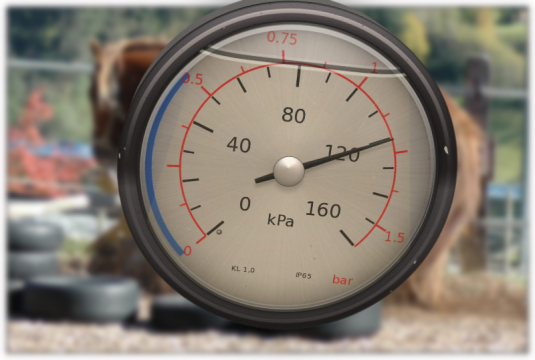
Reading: kPa 120
